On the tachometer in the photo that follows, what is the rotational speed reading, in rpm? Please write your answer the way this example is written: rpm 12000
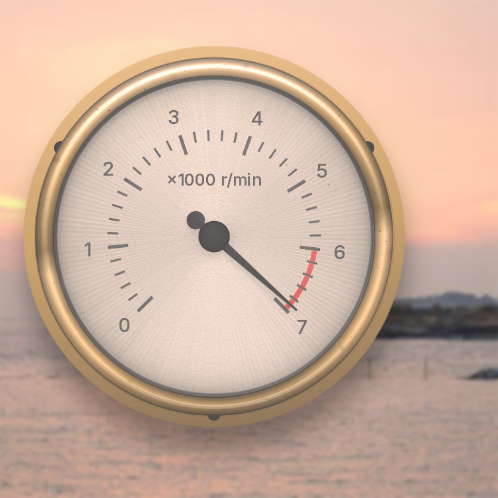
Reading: rpm 6900
